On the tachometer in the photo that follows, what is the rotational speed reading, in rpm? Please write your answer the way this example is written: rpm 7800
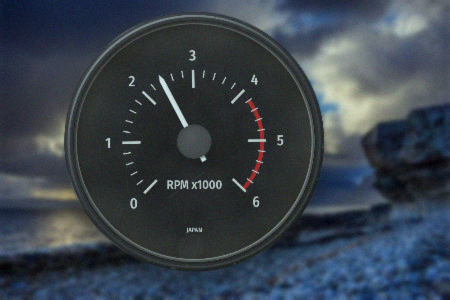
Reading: rpm 2400
